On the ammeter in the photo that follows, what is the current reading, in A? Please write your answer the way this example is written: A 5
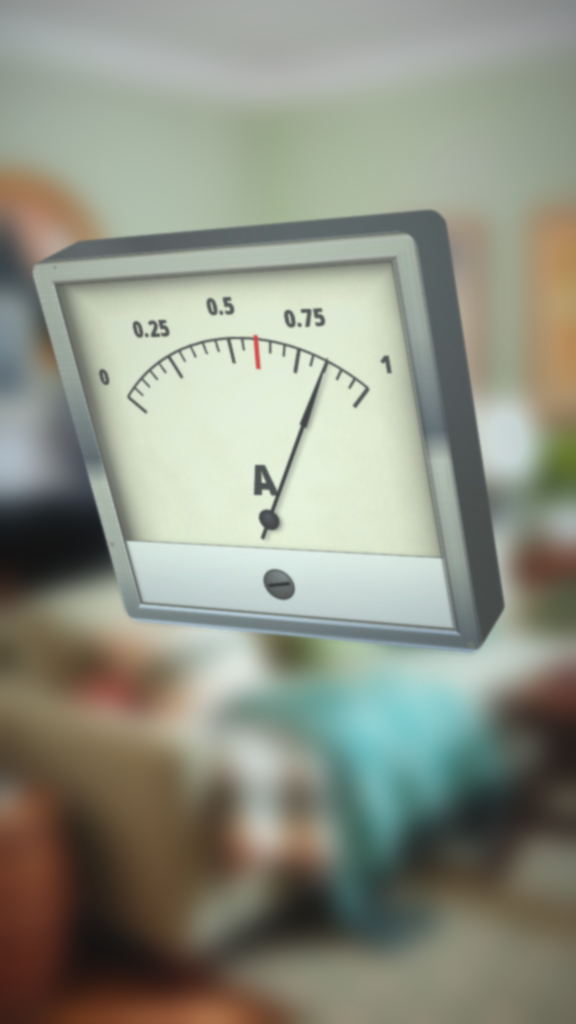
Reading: A 0.85
